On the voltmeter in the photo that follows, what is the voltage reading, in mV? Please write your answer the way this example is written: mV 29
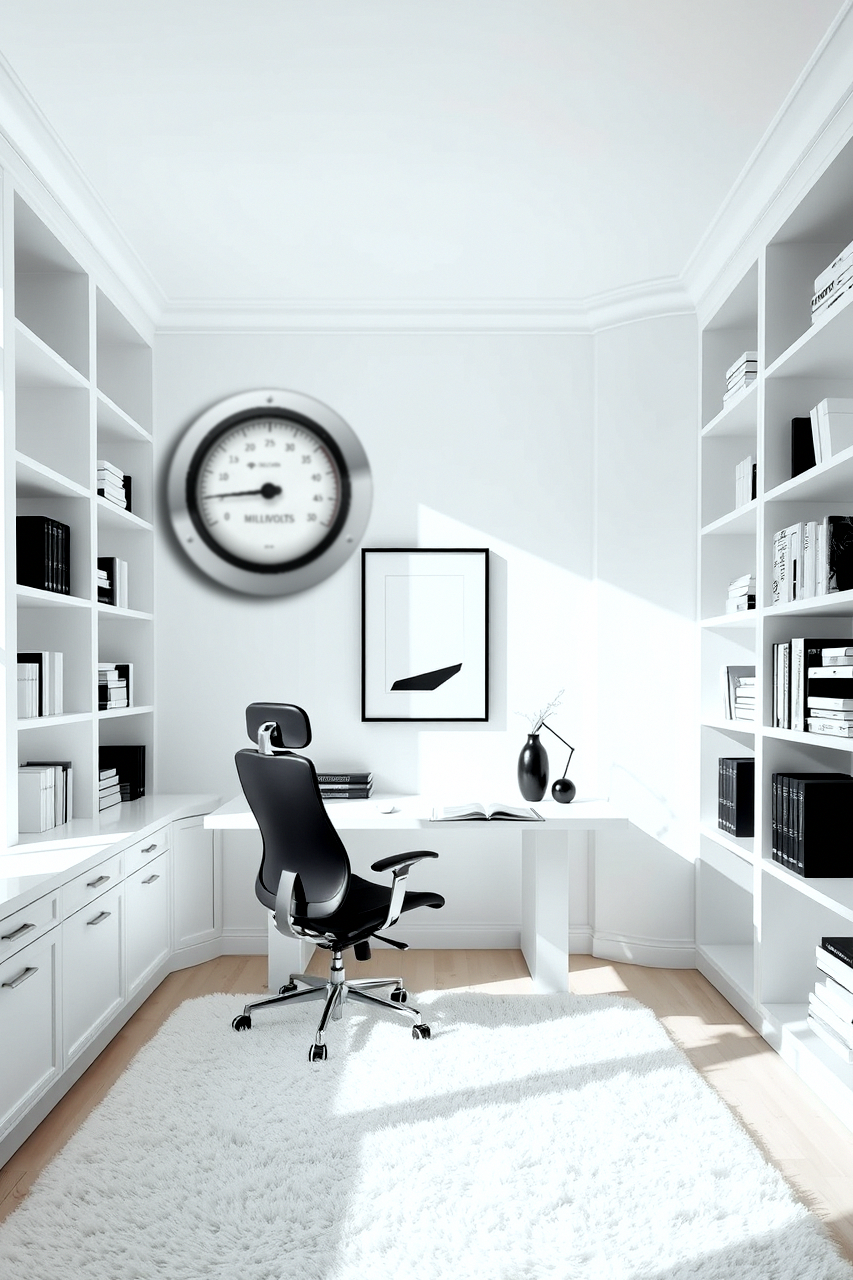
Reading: mV 5
